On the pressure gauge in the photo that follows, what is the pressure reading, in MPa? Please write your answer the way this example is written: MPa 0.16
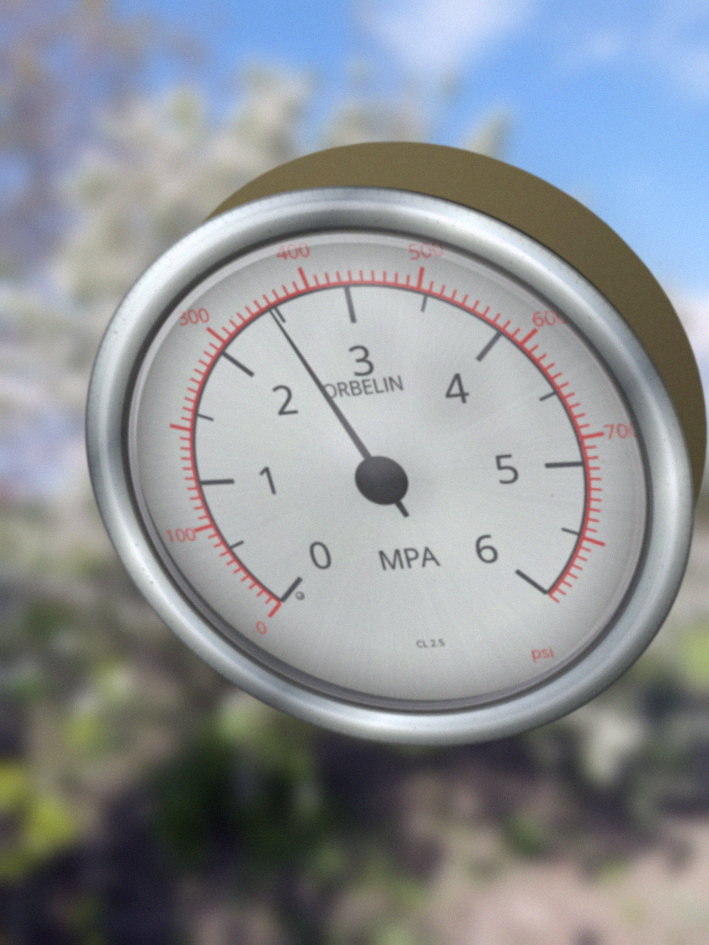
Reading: MPa 2.5
